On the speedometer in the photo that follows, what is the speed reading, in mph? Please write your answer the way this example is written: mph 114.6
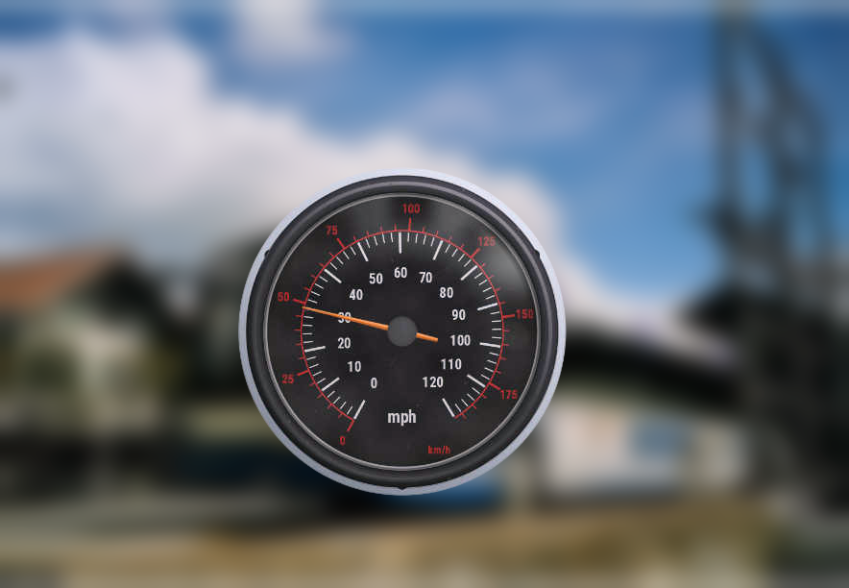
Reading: mph 30
